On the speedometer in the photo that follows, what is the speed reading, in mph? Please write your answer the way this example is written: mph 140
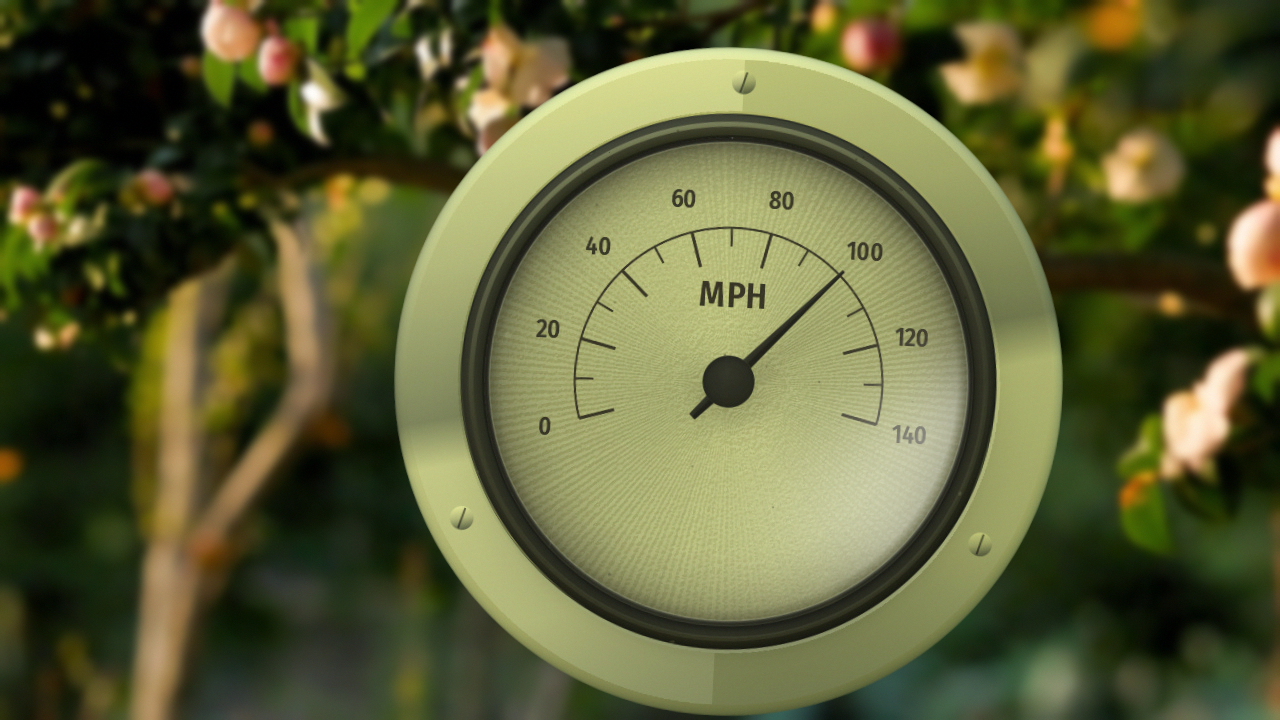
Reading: mph 100
